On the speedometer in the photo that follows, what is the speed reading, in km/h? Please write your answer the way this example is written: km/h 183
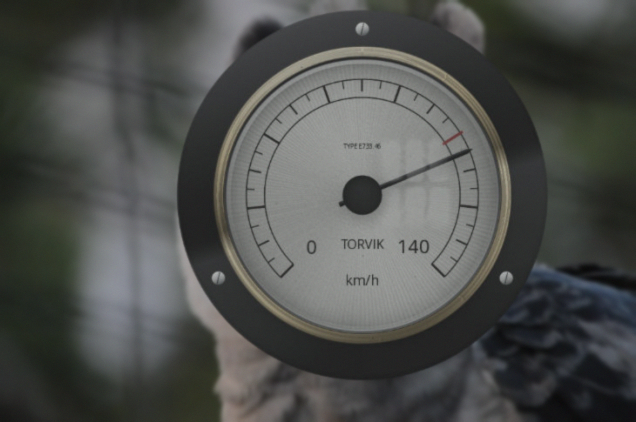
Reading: km/h 105
